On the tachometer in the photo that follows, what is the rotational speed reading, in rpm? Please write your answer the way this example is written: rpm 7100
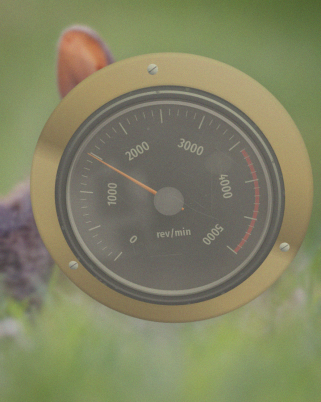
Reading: rpm 1500
